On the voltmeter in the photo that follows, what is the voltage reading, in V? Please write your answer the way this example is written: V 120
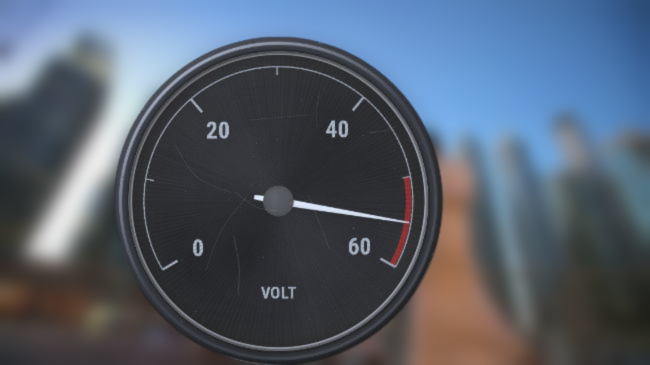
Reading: V 55
